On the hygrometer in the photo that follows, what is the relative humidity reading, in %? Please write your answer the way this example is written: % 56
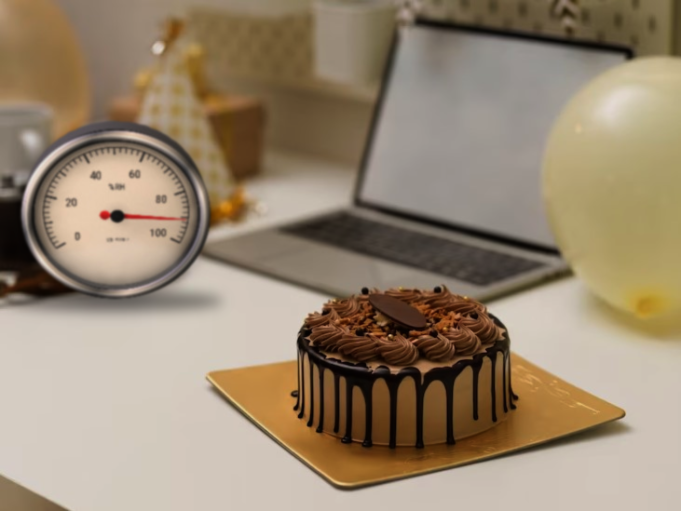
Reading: % 90
